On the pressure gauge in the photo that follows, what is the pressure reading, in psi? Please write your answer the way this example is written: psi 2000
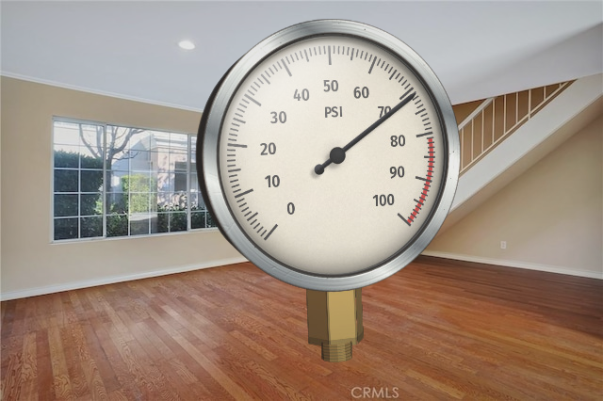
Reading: psi 71
